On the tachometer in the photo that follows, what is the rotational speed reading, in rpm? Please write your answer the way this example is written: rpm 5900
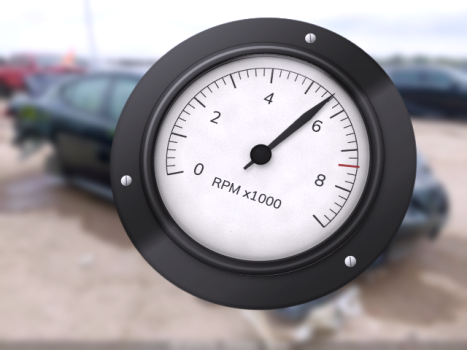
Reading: rpm 5600
